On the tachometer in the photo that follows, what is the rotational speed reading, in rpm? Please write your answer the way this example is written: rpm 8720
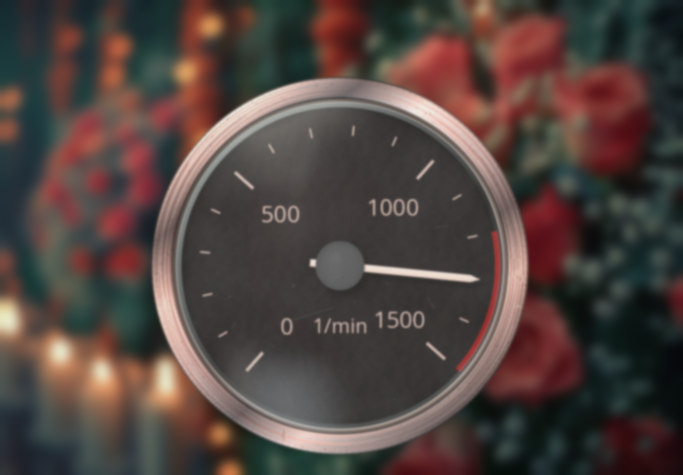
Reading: rpm 1300
